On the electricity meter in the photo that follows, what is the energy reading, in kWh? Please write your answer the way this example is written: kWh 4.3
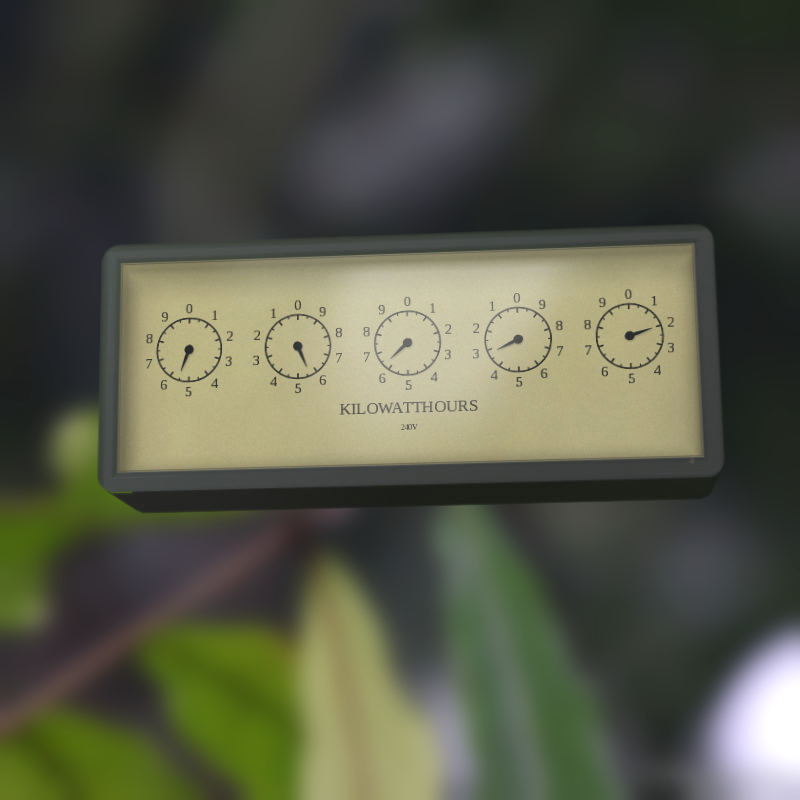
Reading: kWh 55632
